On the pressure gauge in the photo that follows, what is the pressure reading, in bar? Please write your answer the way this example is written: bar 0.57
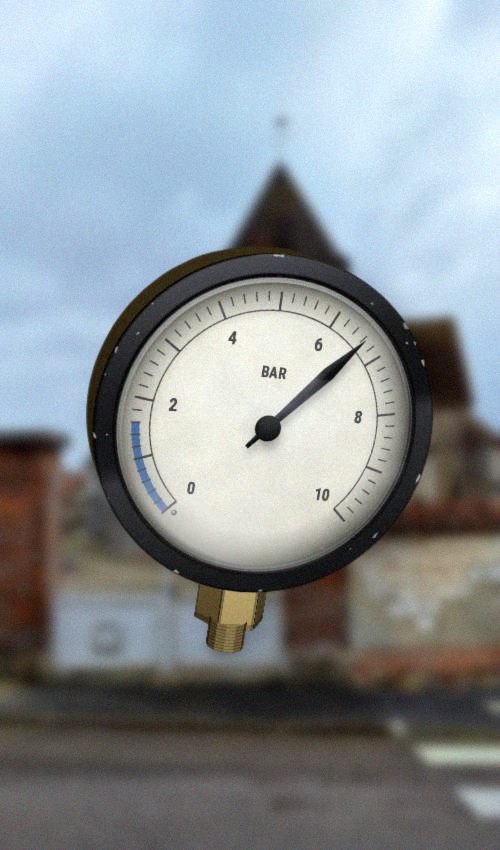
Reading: bar 6.6
